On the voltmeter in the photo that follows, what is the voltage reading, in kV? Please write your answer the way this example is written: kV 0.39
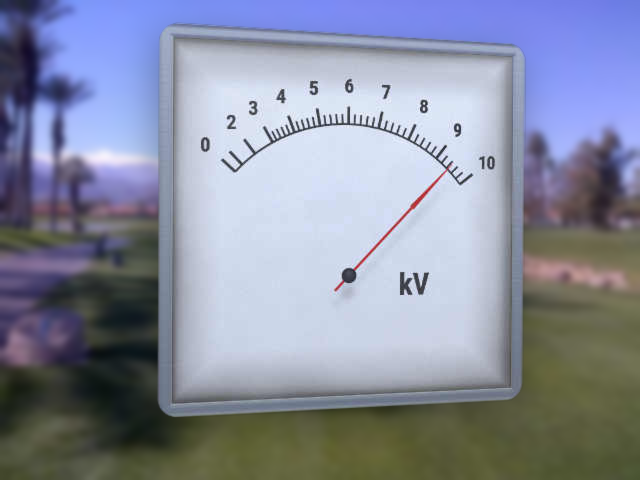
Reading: kV 9.4
